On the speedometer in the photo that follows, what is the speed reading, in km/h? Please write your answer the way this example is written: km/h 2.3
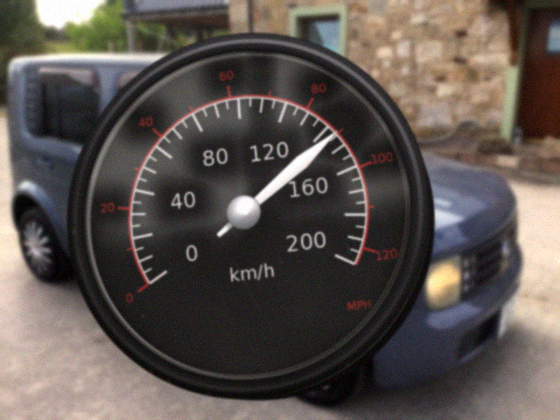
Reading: km/h 145
